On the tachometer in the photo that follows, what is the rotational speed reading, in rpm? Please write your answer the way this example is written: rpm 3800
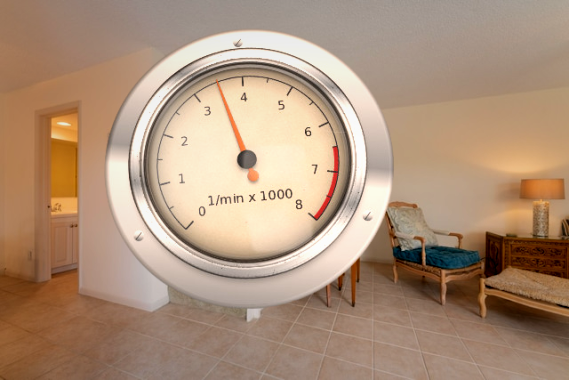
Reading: rpm 3500
